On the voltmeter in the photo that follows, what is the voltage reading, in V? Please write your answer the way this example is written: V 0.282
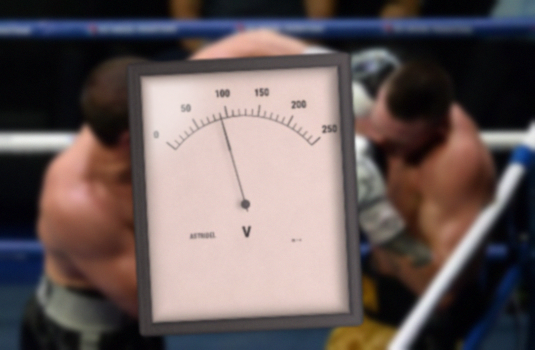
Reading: V 90
